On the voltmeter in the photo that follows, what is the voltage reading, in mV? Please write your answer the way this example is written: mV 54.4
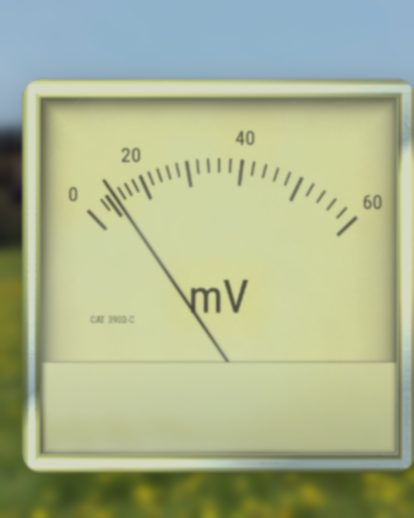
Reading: mV 12
